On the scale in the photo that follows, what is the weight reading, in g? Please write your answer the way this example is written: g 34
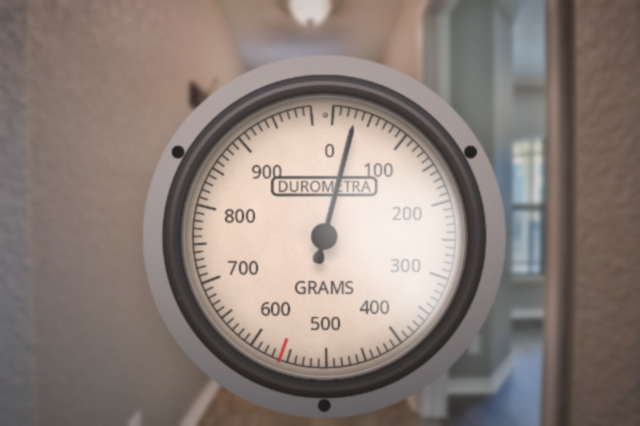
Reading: g 30
